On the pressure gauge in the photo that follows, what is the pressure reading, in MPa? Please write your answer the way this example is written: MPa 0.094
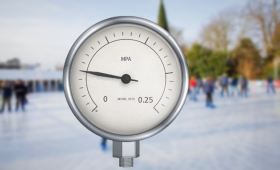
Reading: MPa 0.05
